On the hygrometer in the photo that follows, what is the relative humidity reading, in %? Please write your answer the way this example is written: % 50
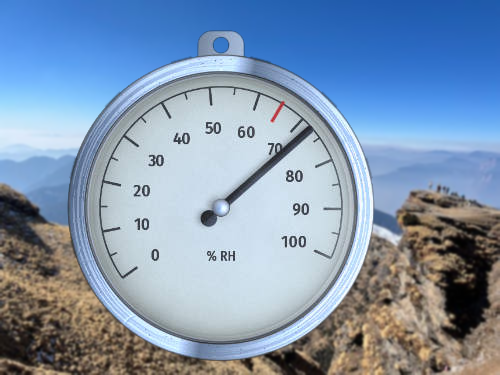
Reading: % 72.5
